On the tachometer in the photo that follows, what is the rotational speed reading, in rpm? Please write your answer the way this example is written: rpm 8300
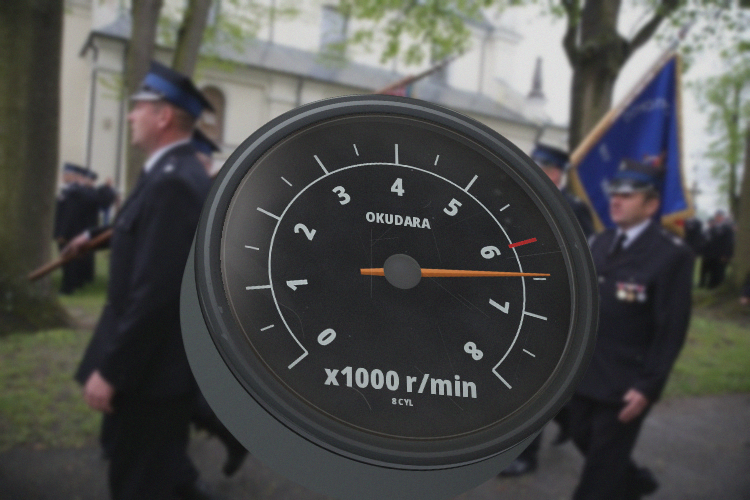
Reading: rpm 6500
